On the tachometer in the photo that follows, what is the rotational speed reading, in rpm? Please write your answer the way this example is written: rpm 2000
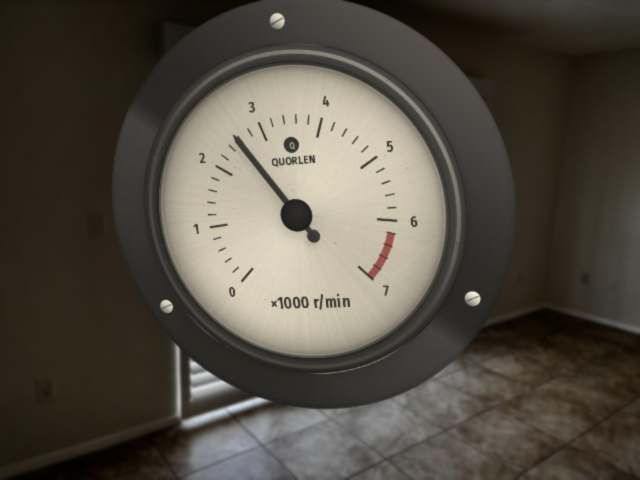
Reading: rpm 2600
